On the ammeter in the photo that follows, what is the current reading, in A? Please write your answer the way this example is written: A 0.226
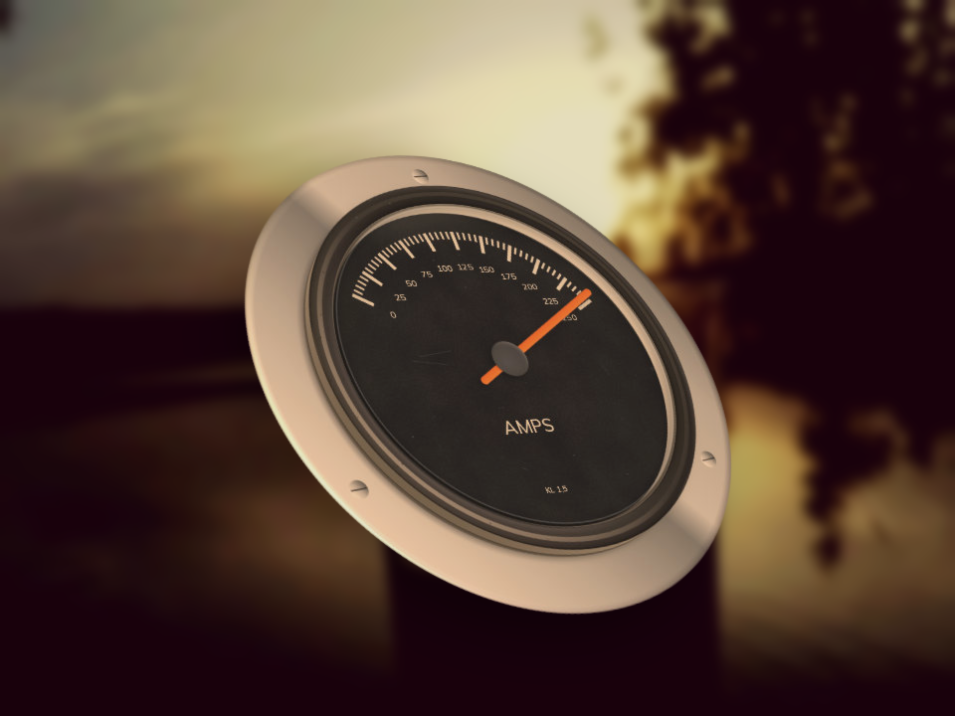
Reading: A 245
